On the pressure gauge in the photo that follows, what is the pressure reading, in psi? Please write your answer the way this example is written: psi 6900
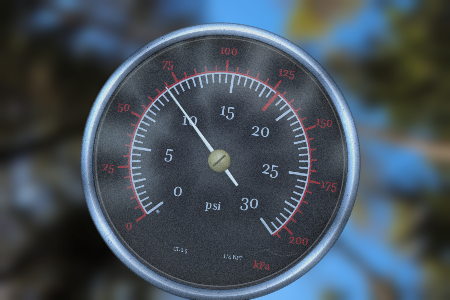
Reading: psi 10
